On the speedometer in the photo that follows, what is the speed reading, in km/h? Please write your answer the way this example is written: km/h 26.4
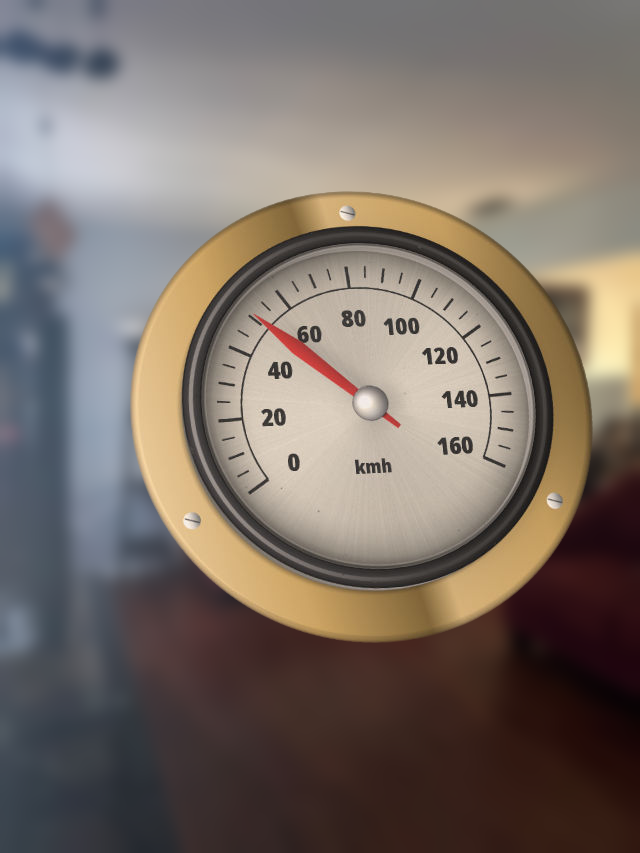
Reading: km/h 50
